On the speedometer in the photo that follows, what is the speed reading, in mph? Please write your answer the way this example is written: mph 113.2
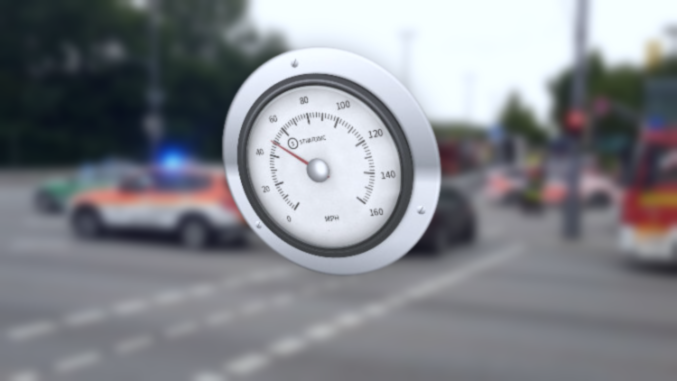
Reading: mph 50
